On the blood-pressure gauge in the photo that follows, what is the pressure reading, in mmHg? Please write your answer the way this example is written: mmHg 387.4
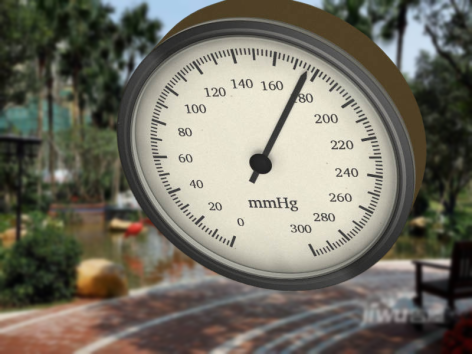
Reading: mmHg 176
